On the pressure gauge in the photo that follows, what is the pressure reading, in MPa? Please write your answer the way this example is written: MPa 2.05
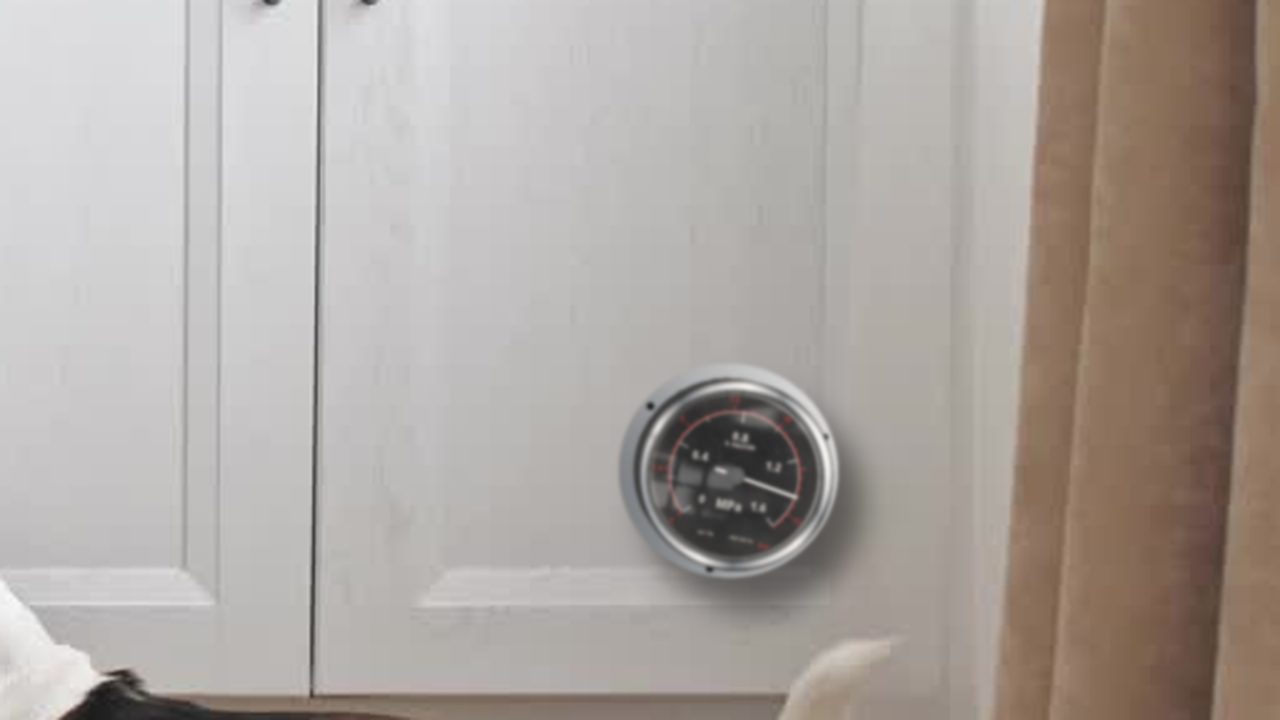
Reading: MPa 1.4
